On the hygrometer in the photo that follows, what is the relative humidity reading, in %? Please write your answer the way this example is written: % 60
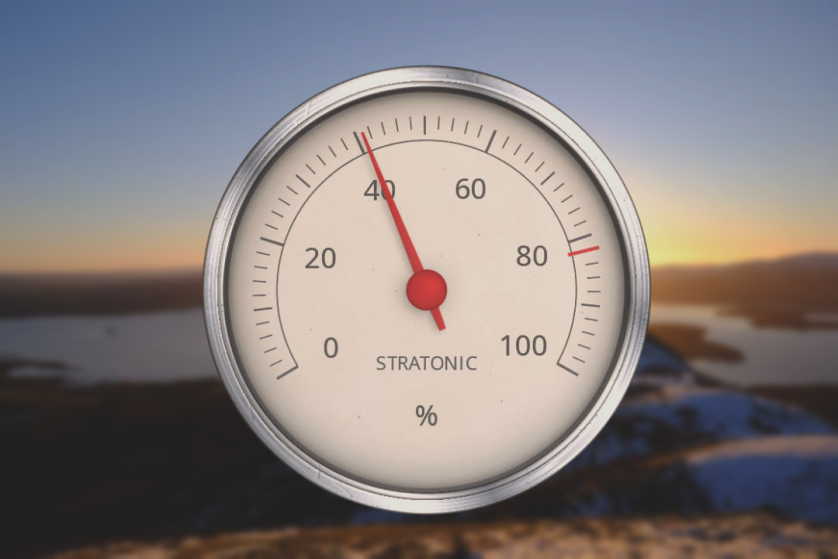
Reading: % 41
